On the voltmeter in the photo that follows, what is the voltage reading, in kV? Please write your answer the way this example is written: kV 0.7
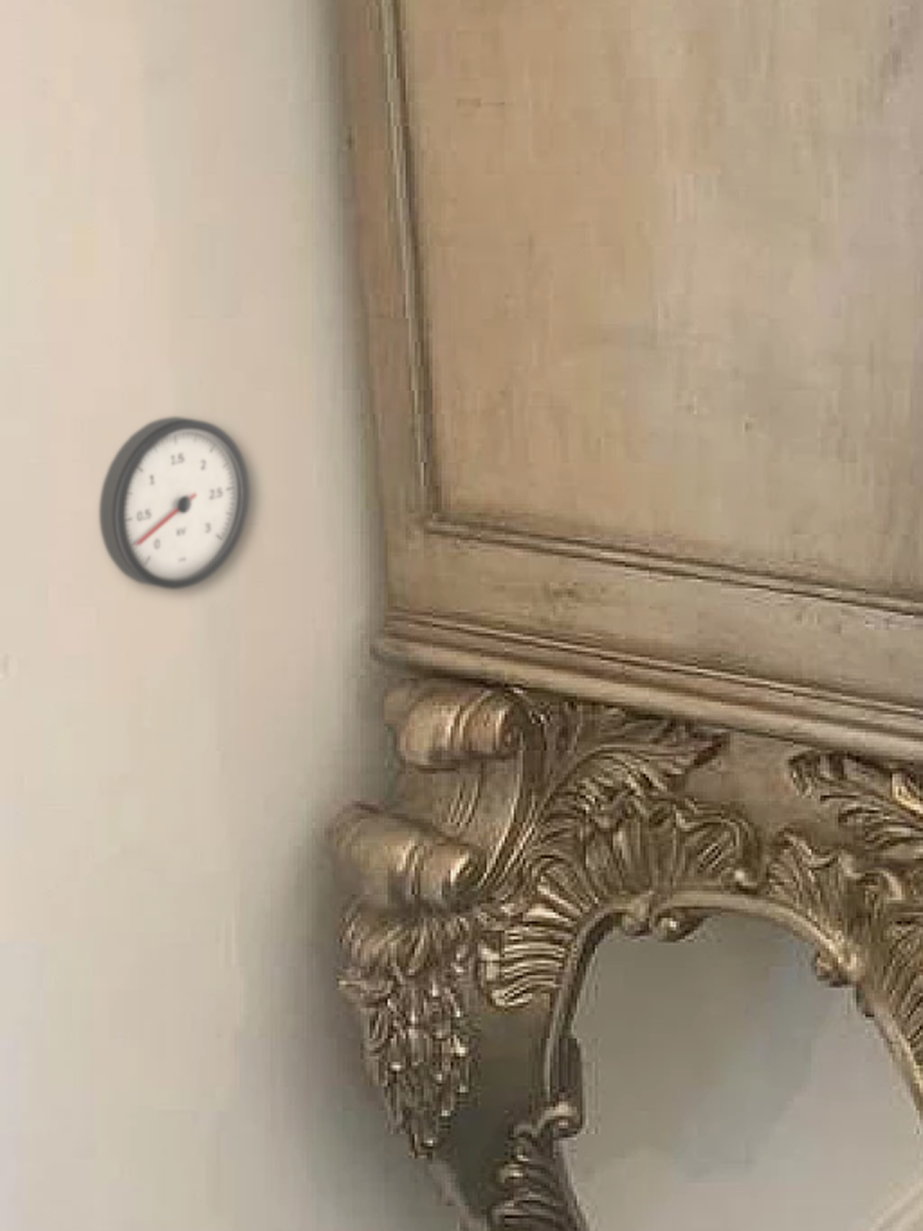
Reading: kV 0.25
